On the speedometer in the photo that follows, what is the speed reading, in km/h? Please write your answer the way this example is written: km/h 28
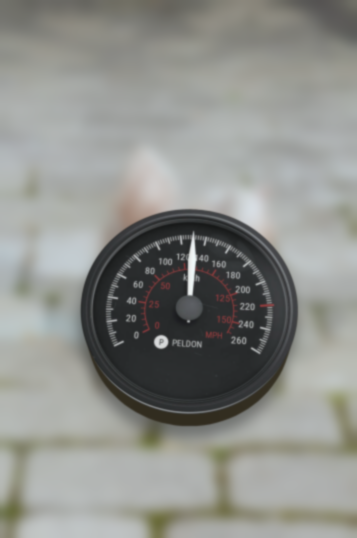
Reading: km/h 130
